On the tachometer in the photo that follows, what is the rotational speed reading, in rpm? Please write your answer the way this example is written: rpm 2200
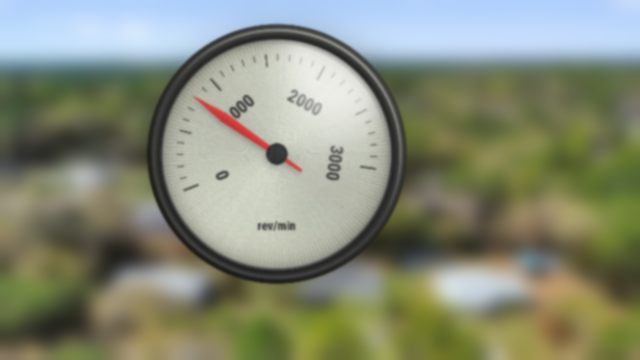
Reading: rpm 800
